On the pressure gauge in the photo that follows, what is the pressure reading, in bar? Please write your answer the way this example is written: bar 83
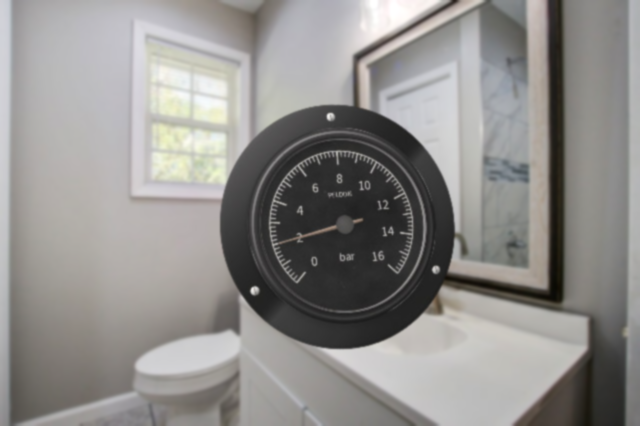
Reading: bar 2
